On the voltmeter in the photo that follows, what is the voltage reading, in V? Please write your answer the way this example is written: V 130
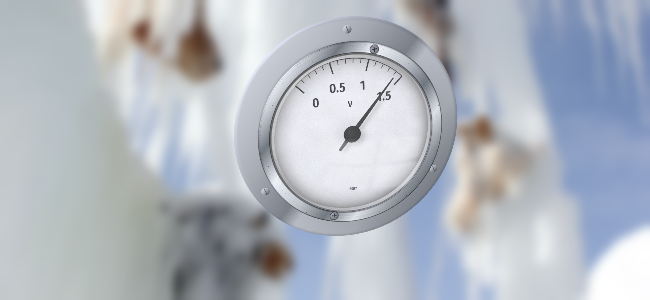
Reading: V 1.4
